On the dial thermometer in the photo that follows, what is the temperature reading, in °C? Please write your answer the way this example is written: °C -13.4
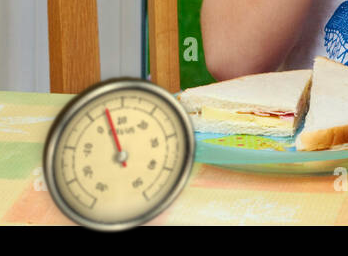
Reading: °C 5
